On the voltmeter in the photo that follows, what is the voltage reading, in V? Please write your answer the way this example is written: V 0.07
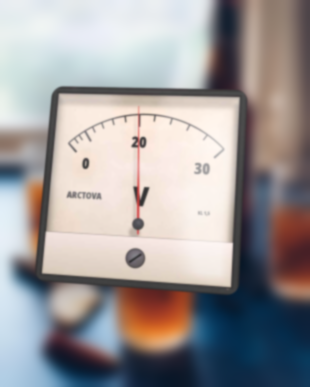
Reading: V 20
